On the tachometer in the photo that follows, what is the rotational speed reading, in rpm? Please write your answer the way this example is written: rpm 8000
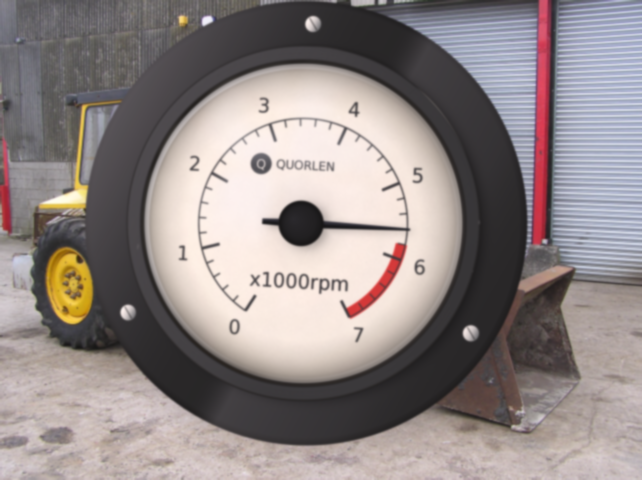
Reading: rpm 5600
